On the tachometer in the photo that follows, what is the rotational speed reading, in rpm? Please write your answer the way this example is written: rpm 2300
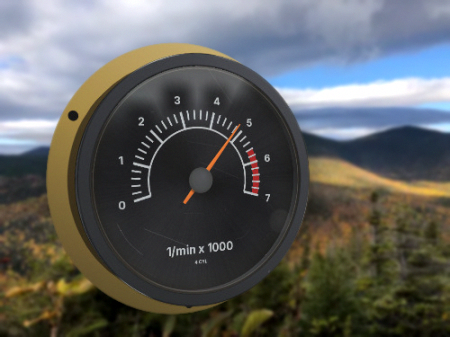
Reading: rpm 4800
